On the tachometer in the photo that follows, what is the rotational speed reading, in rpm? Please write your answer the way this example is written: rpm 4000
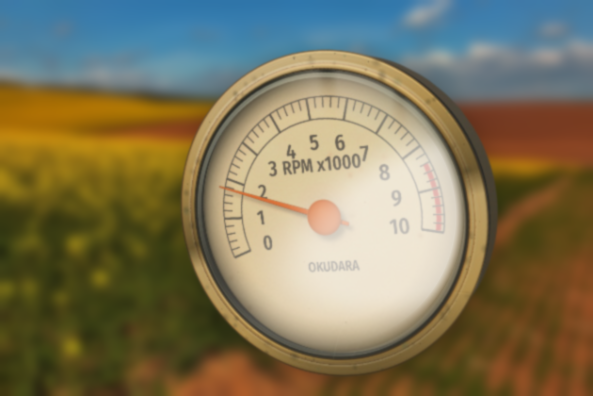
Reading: rpm 1800
